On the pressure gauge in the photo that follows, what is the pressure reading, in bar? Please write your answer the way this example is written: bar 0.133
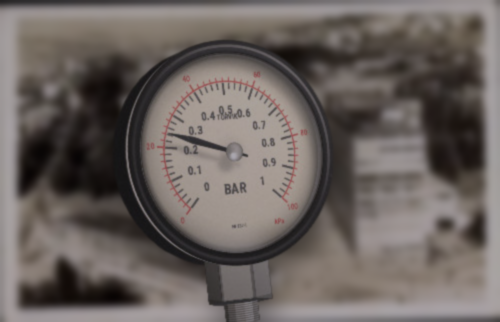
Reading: bar 0.24
